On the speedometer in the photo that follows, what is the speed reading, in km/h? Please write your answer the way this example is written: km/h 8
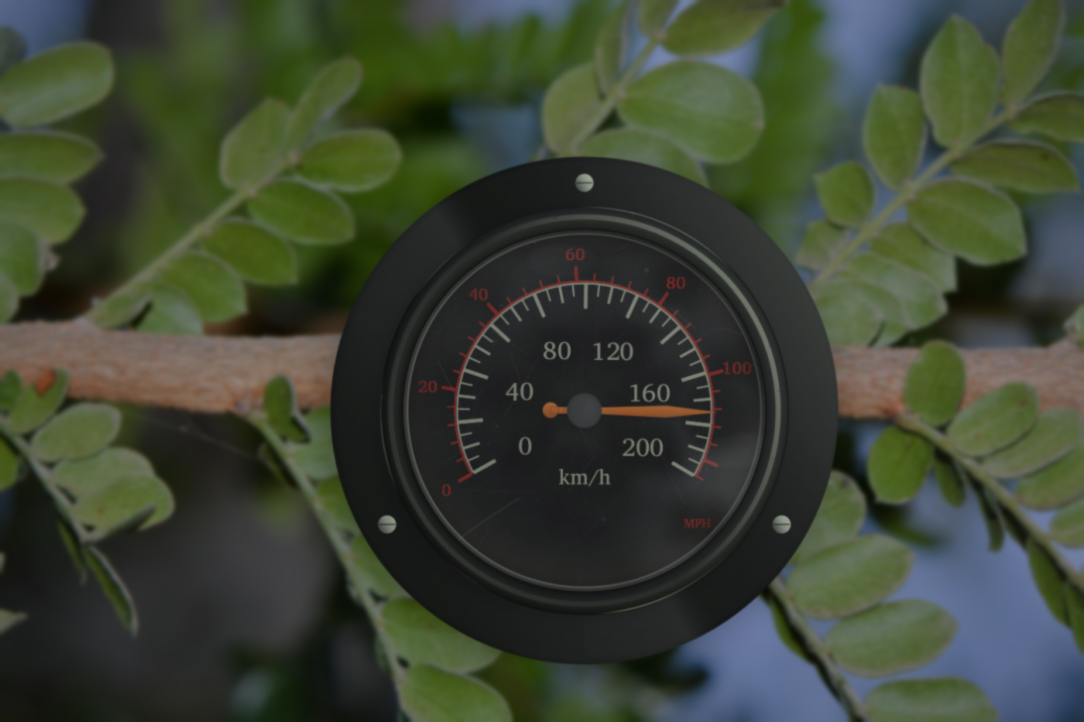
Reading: km/h 175
